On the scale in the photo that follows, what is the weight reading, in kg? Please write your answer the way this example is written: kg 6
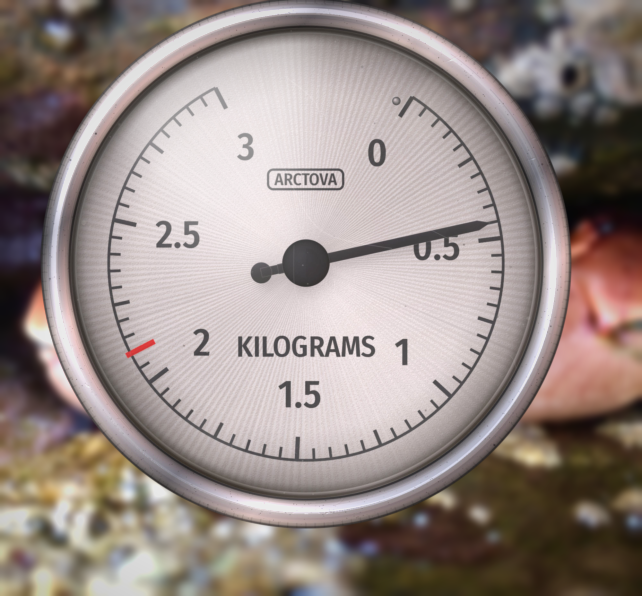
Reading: kg 0.45
